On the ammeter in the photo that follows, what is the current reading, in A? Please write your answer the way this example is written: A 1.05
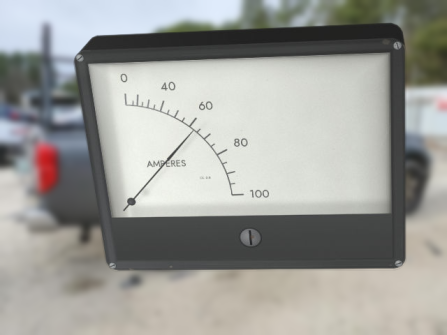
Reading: A 62.5
